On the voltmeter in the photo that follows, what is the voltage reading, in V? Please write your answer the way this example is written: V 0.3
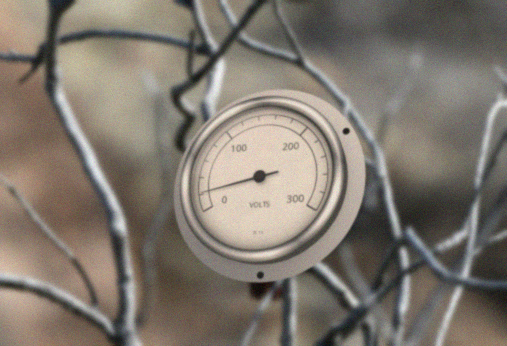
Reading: V 20
